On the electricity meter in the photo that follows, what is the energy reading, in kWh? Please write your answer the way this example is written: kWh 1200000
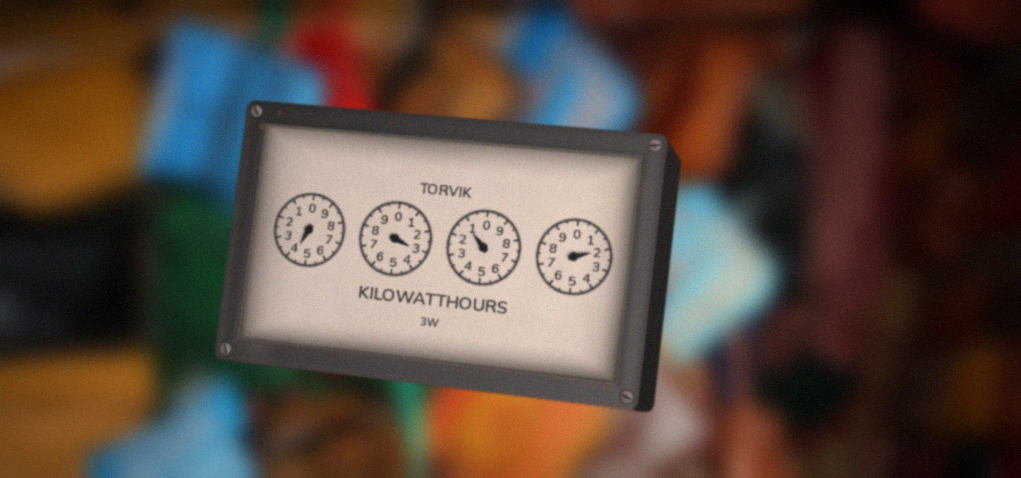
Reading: kWh 4312
